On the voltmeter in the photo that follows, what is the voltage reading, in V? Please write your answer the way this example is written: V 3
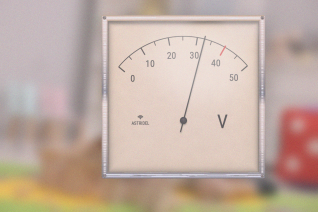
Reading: V 32.5
